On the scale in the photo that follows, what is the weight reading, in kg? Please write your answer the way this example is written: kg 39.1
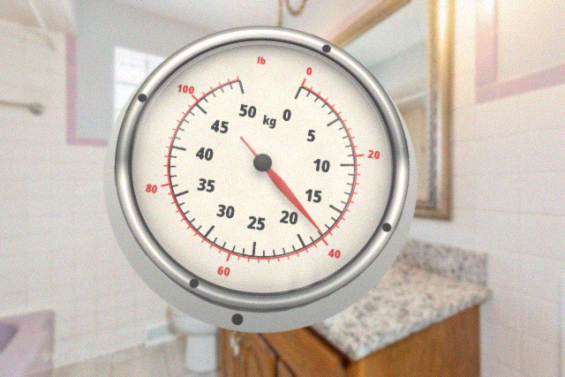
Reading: kg 18
